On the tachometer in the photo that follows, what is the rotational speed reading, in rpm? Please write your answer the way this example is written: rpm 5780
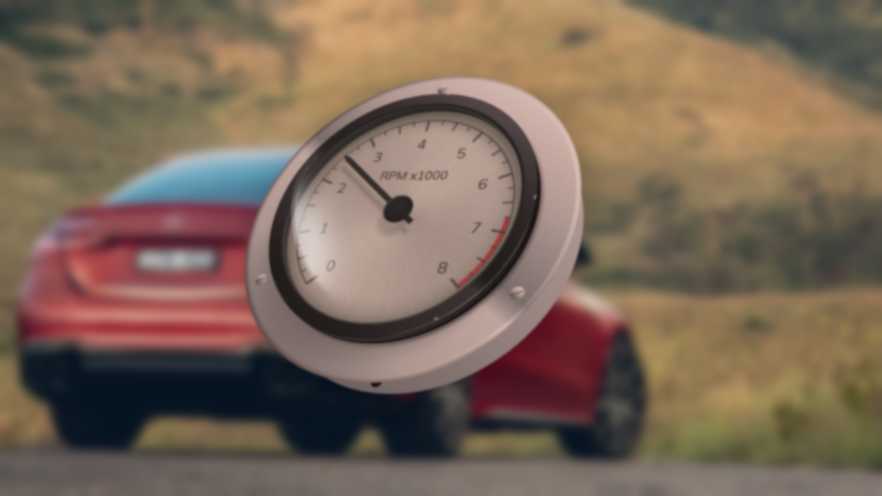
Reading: rpm 2500
